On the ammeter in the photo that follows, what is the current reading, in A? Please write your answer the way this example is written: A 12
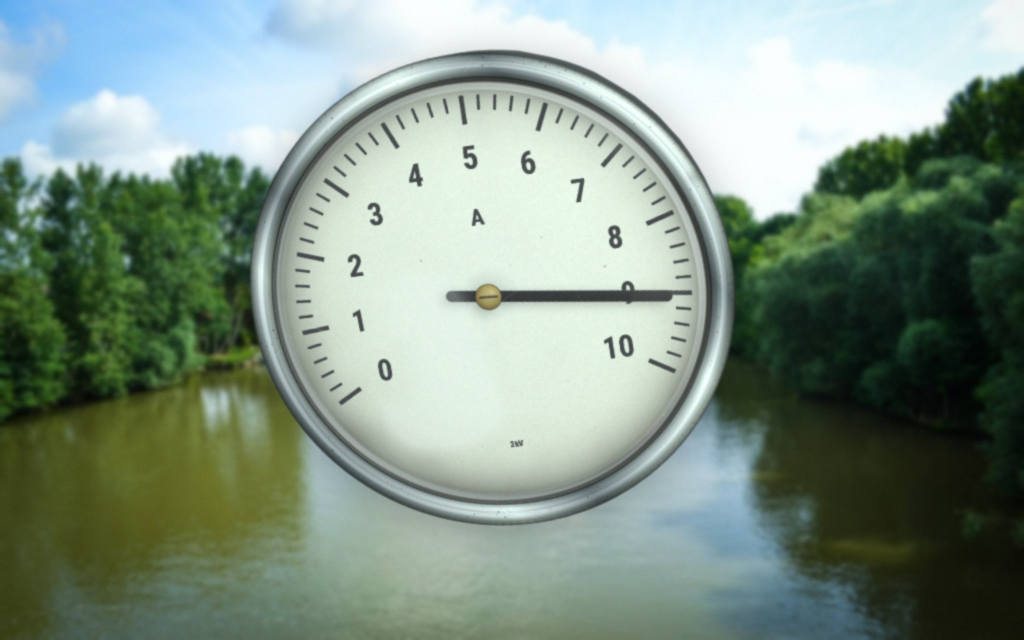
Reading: A 9
